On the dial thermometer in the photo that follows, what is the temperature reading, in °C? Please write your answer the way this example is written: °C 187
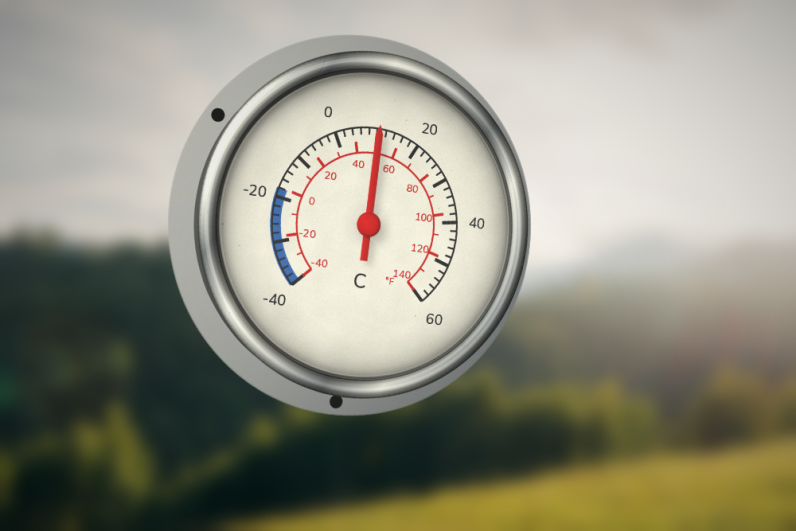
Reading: °C 10
